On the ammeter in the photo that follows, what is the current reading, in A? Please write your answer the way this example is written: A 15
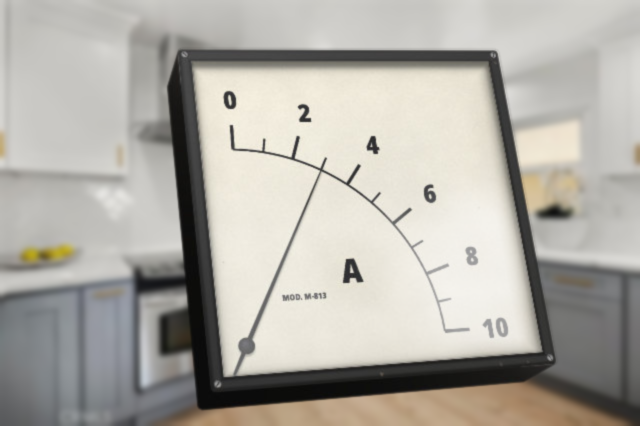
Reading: A 3
